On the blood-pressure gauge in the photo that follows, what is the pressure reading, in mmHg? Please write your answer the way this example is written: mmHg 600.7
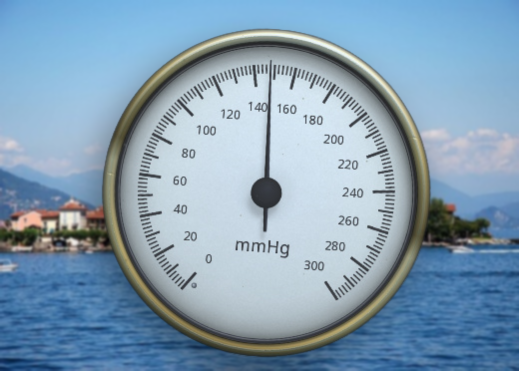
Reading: mmHg 148
